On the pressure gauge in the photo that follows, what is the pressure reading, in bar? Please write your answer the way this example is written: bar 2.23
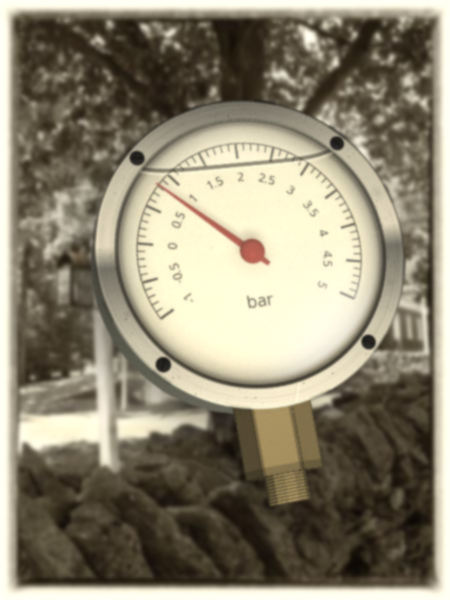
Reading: bar 0.8
